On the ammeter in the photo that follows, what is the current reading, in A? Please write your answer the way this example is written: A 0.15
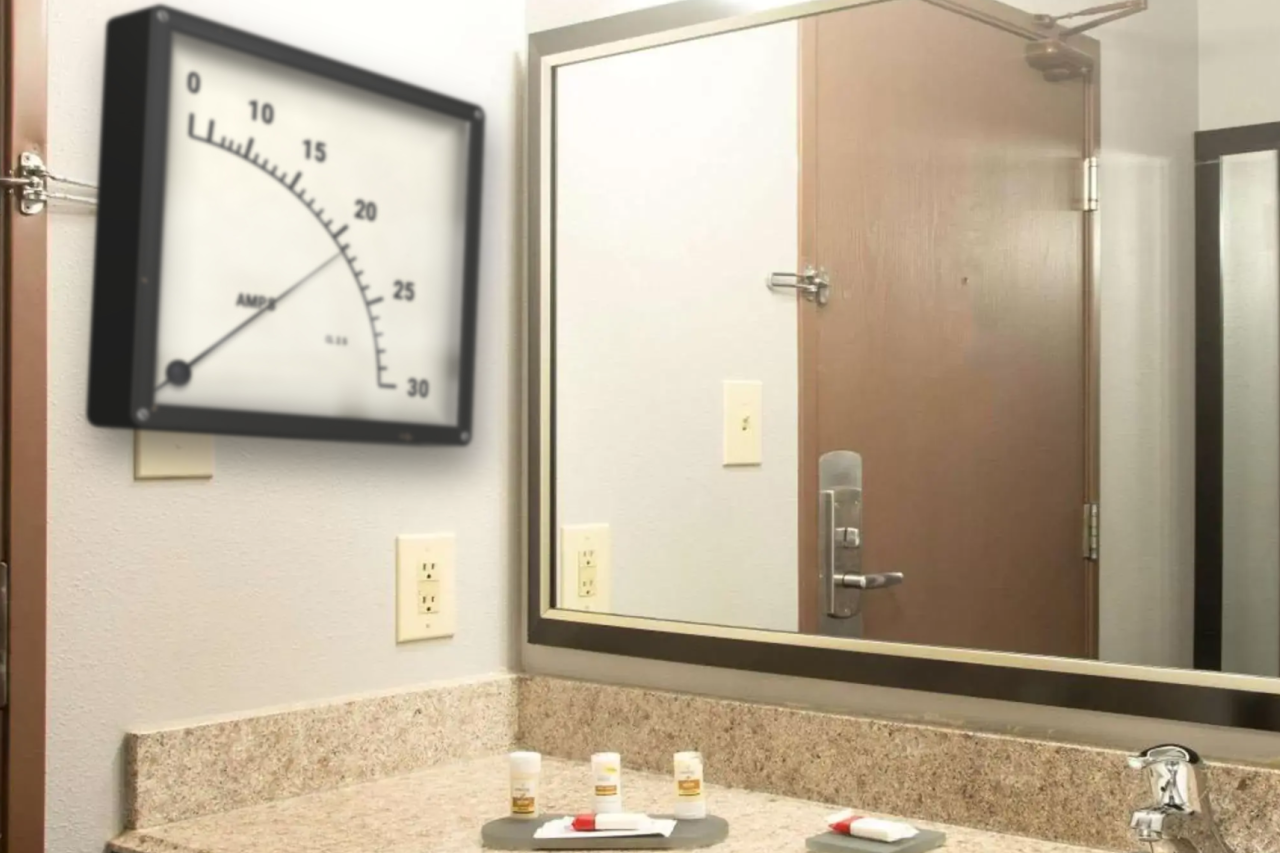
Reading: A 21
